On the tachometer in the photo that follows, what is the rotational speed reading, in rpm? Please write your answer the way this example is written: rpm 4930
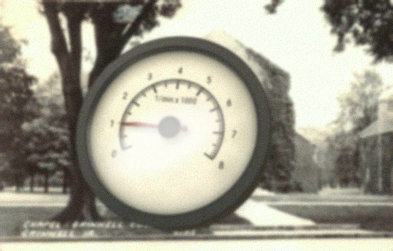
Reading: rpm 1000
